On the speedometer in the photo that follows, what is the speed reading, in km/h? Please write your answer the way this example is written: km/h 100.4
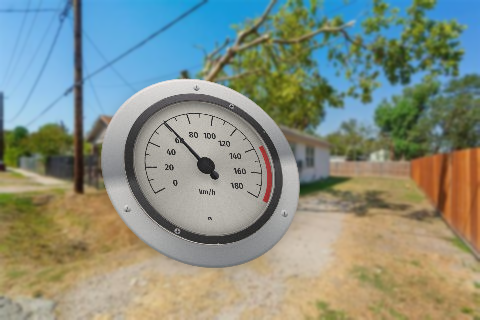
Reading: km/h 60
